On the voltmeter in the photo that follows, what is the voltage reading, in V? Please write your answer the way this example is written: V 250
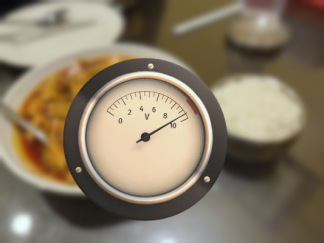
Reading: V 9.5
